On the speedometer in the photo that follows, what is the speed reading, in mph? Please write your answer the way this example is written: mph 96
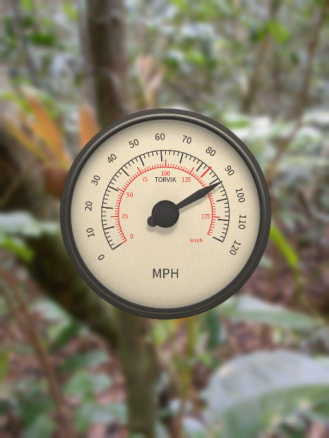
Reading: mph 92
